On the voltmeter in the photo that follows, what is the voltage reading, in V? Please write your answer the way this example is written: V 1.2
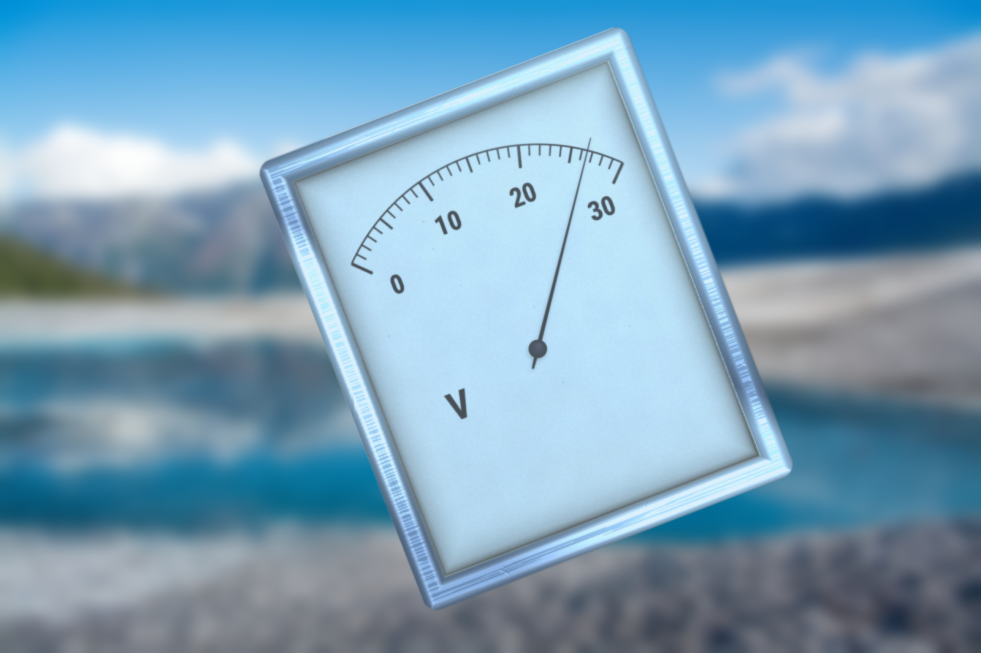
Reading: V 26.5
